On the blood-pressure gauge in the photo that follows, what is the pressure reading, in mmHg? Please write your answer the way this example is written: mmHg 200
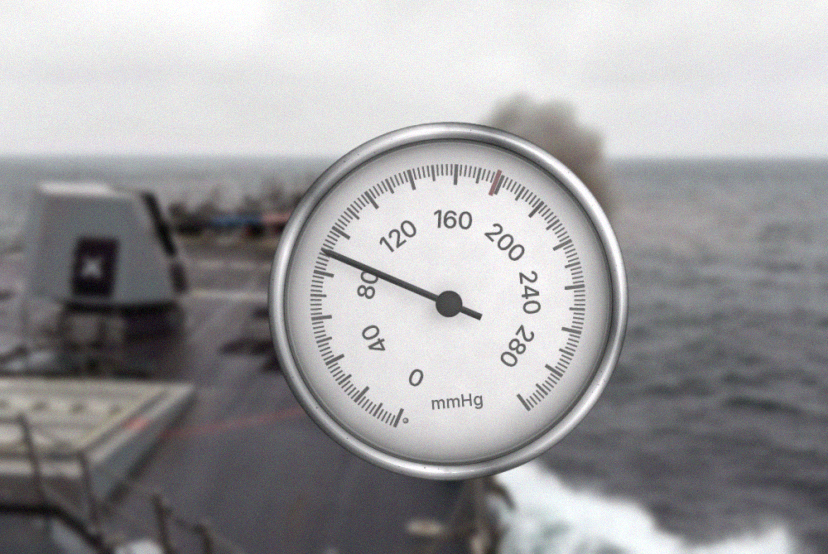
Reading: mmHg 90
